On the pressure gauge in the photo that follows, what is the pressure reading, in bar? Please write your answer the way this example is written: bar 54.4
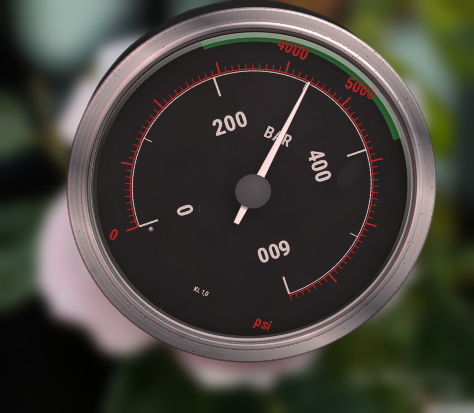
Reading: bar 300
